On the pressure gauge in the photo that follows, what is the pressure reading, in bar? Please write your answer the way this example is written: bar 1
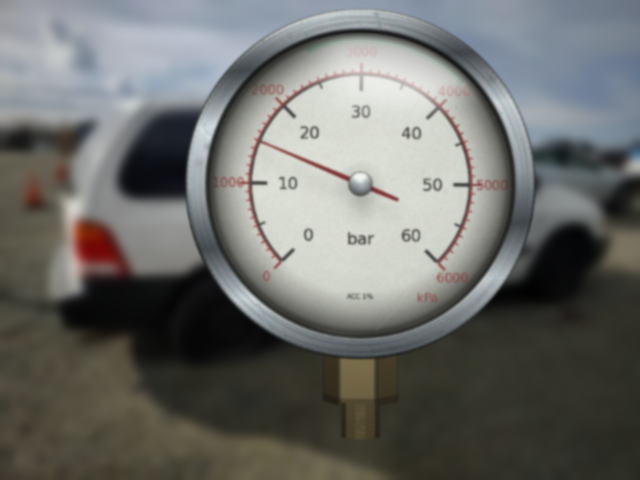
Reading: bar 15
